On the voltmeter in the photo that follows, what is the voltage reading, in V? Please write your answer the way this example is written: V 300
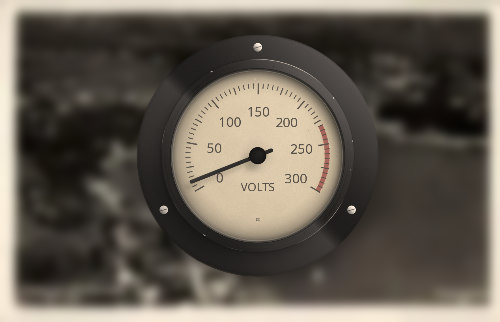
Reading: V 10
